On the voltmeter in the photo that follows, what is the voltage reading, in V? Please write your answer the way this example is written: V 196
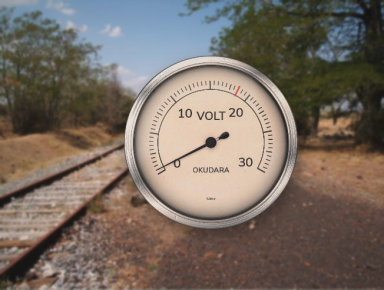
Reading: V 0.5
